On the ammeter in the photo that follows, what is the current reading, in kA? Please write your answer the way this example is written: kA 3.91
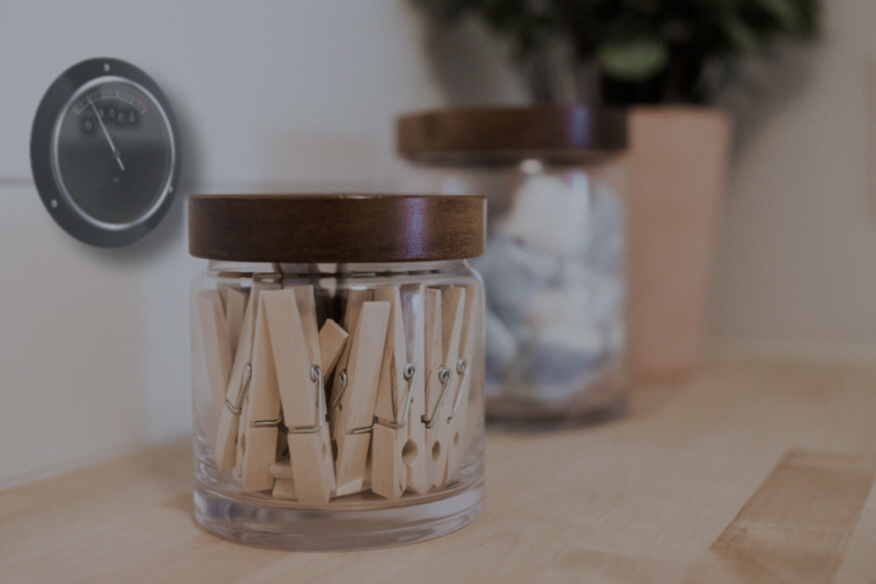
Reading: kA 0.2
